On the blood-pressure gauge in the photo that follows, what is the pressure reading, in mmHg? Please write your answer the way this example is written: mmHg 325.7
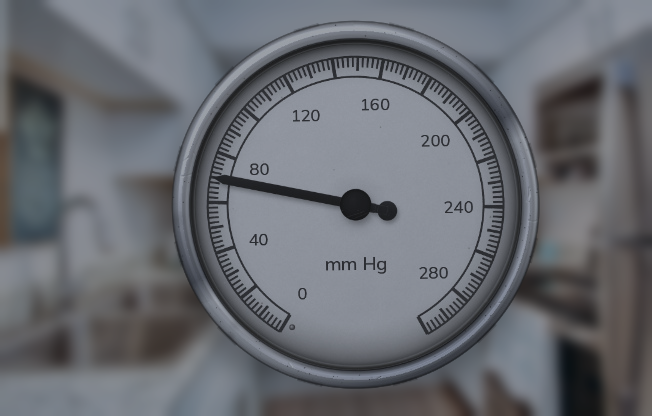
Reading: mmHg 70
